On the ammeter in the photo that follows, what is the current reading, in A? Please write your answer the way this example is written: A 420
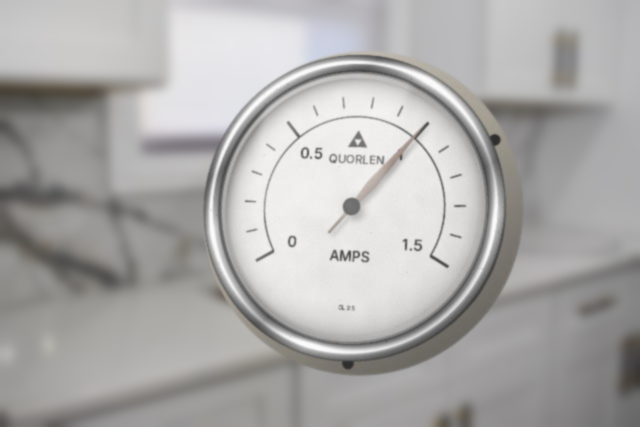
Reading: A 1
